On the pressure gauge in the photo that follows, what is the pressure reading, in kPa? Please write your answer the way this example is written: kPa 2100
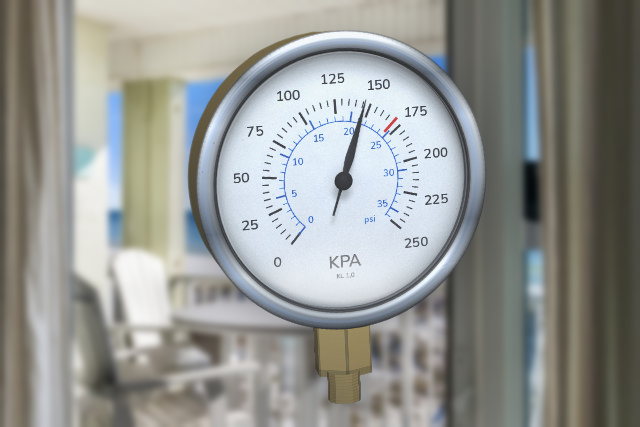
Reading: kPa 145
